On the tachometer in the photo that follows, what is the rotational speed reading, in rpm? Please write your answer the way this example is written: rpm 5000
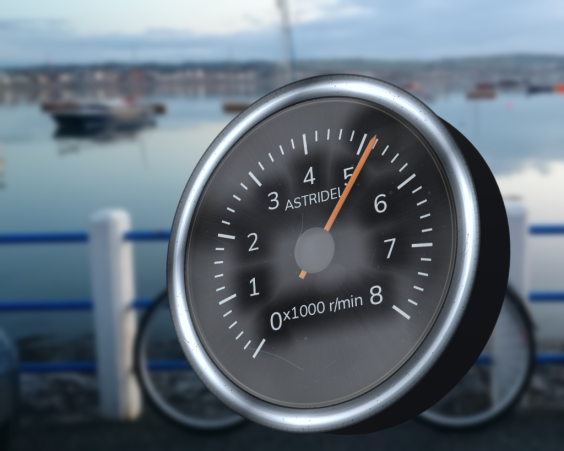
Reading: rpm 5200
